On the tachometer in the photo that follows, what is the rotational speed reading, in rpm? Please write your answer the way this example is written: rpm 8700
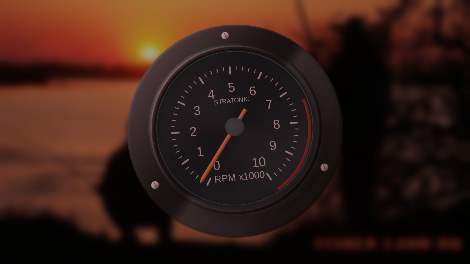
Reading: rpm 200
